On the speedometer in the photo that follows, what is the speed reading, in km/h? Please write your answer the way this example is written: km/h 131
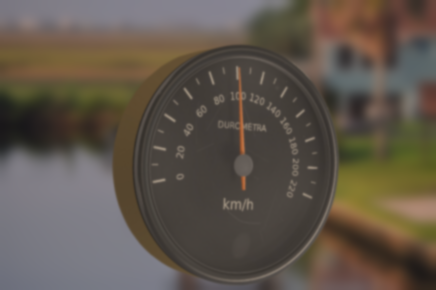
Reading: km/h 100
